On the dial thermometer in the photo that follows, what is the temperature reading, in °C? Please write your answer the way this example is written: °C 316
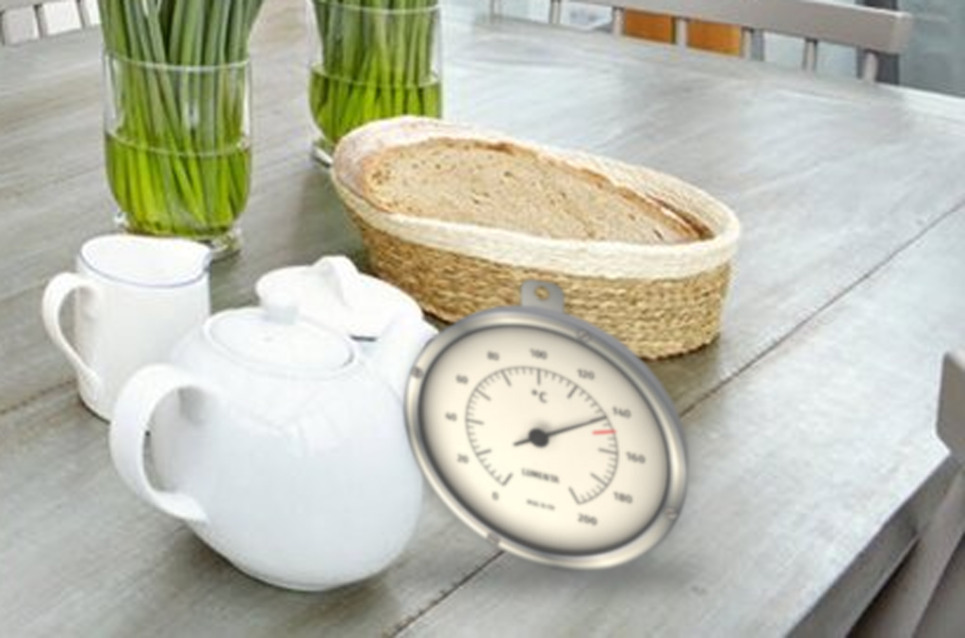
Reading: °C 140
